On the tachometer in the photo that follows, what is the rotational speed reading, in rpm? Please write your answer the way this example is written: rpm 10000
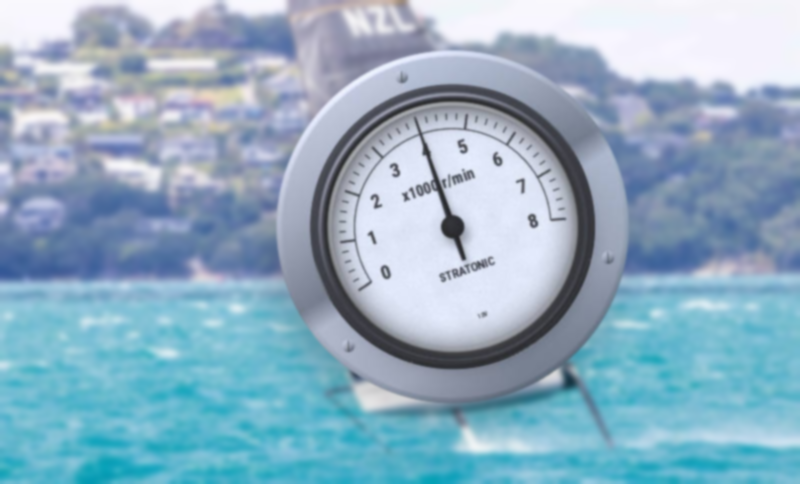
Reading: rpm 4000
